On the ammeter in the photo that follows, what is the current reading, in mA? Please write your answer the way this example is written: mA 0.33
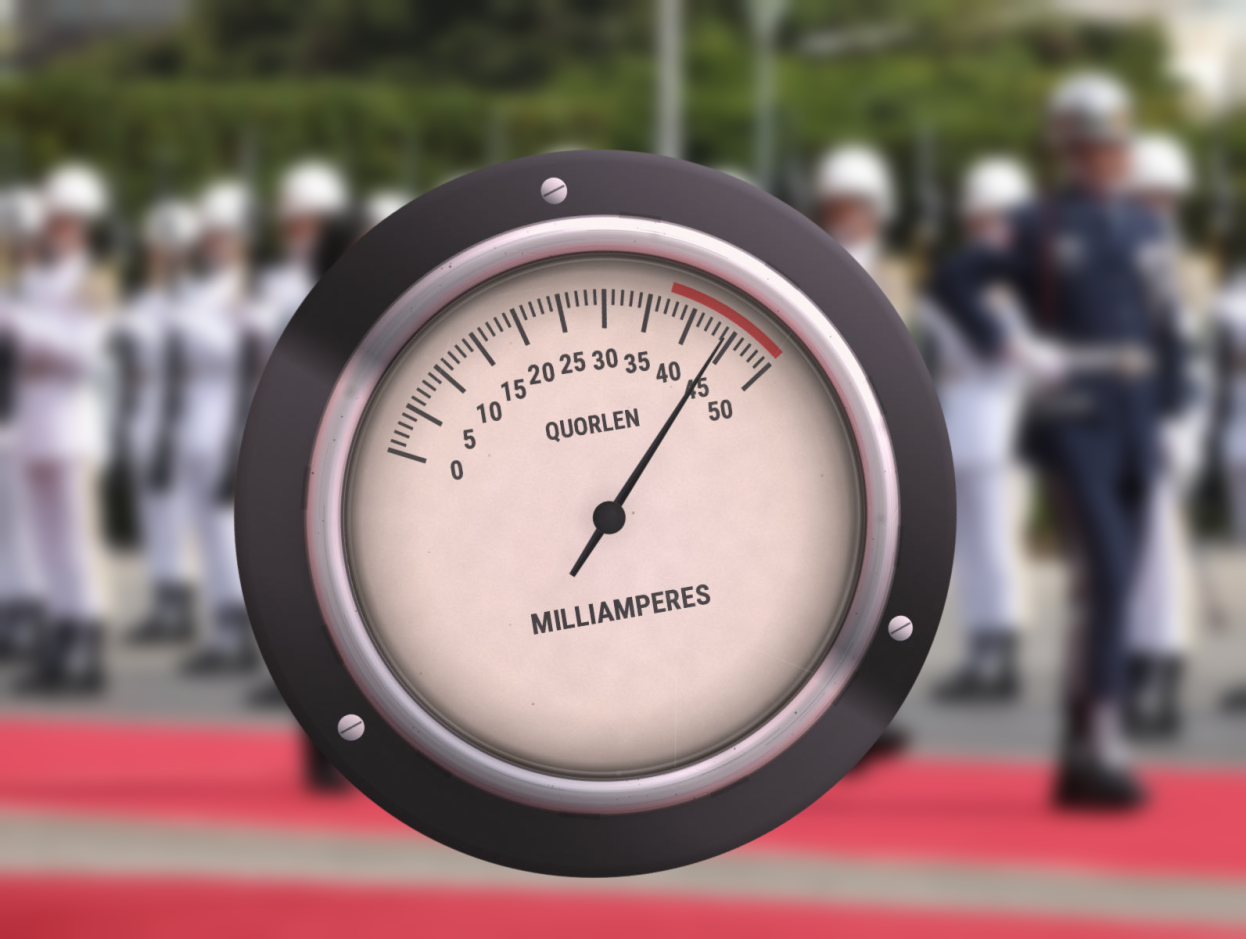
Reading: mA 44
